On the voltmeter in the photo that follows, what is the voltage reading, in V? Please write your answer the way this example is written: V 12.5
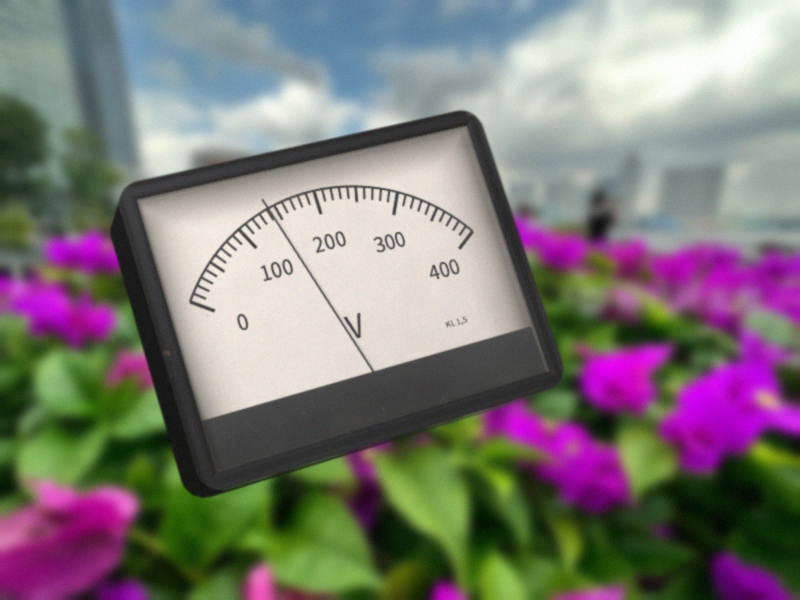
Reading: V 140
